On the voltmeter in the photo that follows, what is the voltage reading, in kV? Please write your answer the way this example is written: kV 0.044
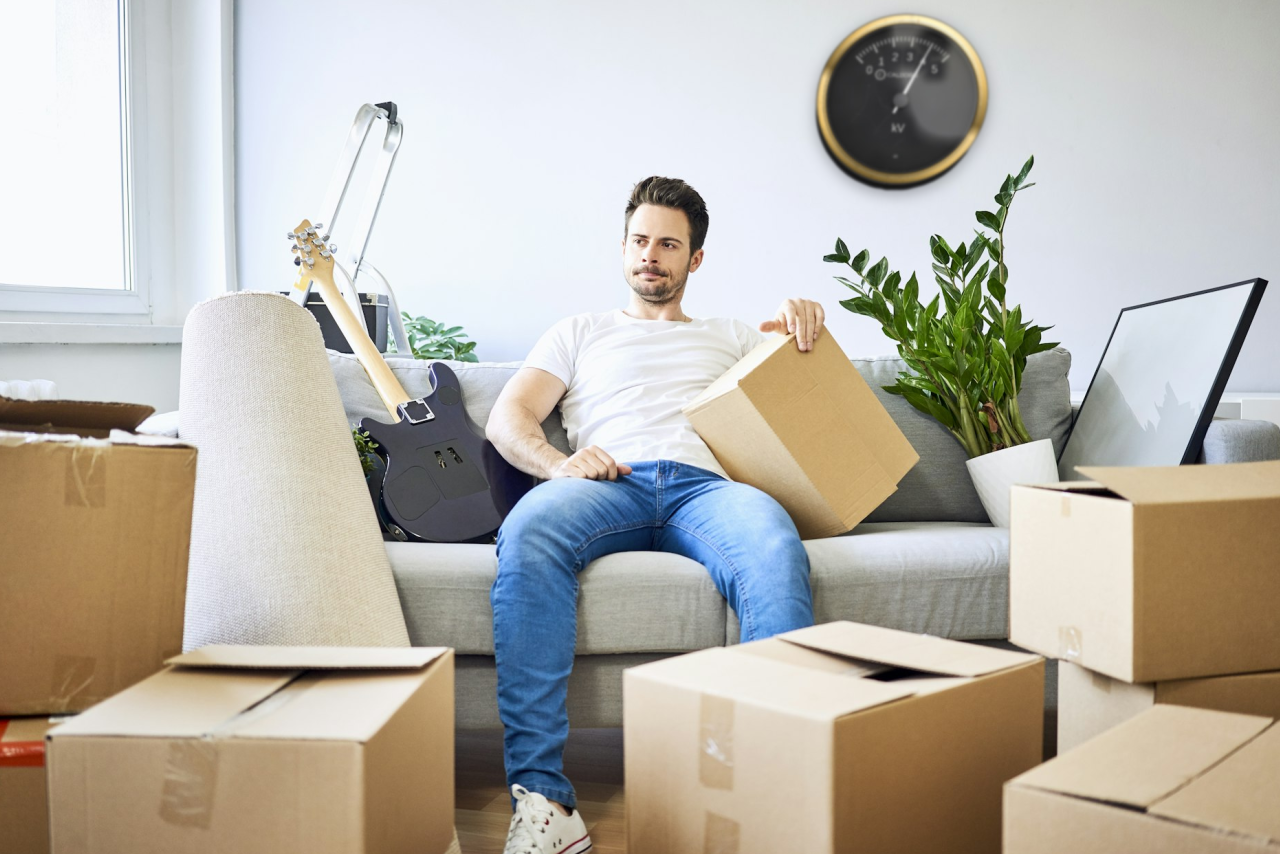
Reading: kV 4
